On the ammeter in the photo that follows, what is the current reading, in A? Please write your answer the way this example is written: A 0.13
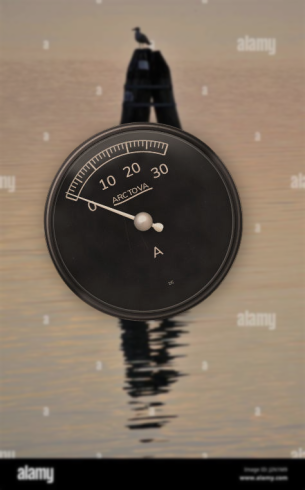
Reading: A 1
